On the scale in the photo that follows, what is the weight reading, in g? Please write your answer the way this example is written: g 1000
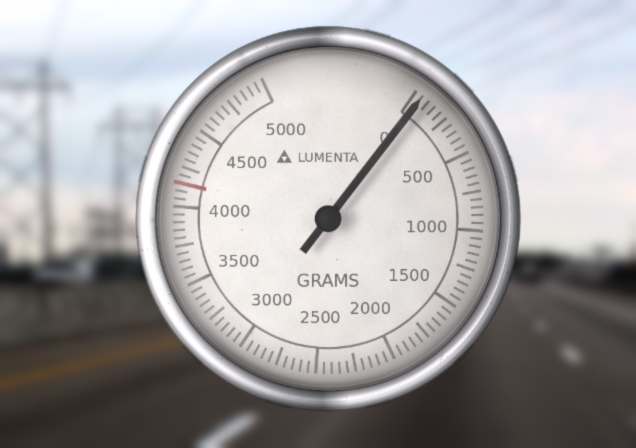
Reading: g 50
